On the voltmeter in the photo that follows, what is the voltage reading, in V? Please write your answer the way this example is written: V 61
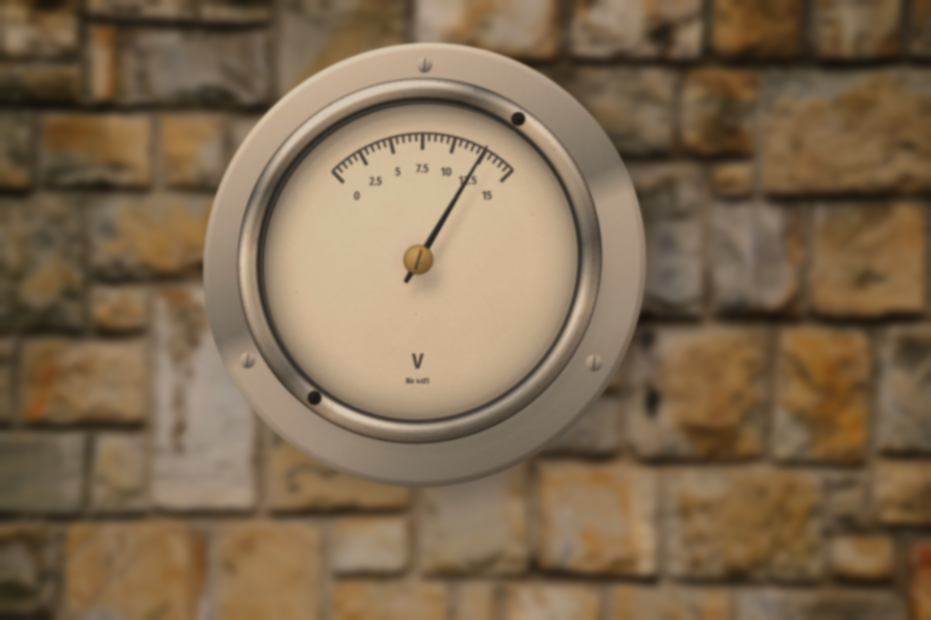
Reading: V 12.5
